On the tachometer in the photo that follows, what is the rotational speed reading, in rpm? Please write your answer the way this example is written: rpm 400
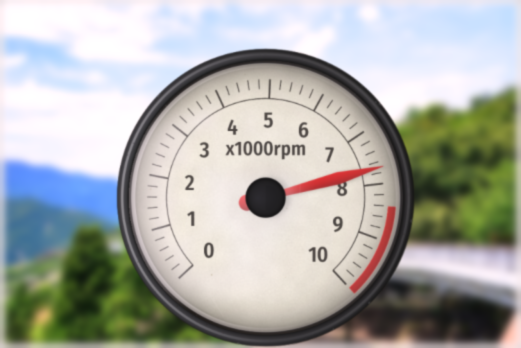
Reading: rpm 7700
